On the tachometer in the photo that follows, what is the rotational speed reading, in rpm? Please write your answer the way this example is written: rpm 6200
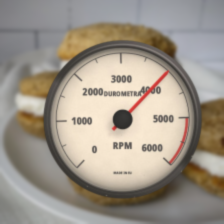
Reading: rpm 4000
